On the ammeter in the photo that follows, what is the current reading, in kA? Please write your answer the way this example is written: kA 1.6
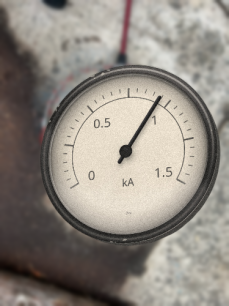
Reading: kA 0.95
